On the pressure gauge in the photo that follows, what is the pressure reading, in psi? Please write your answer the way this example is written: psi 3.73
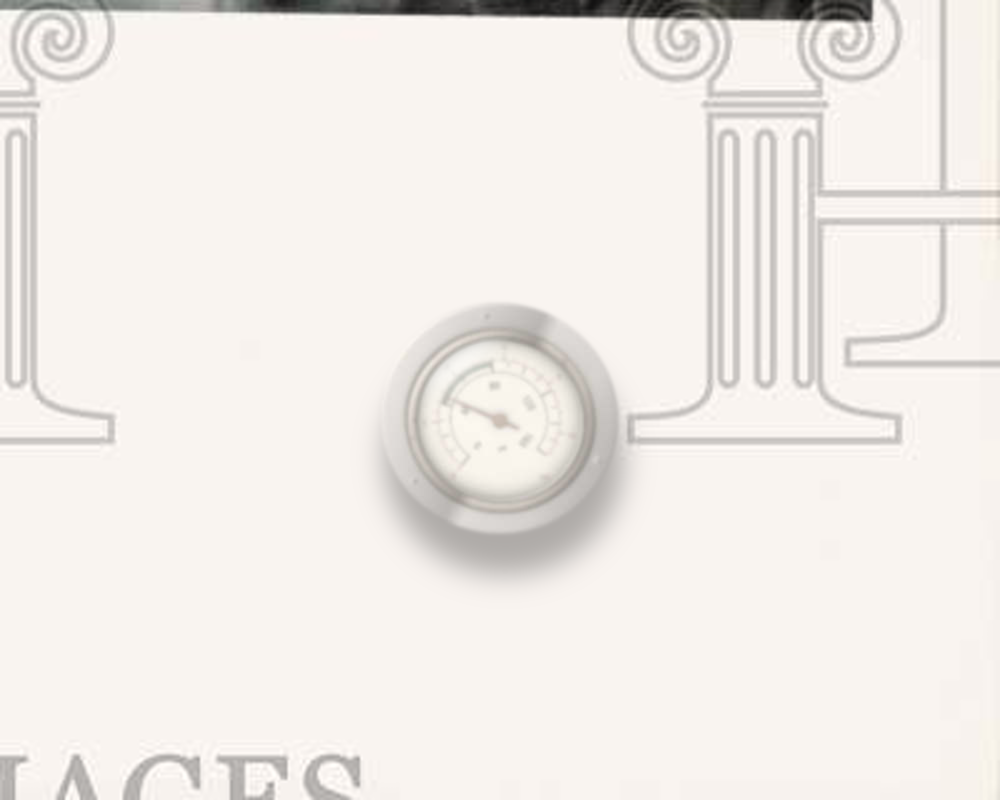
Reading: psi 45
